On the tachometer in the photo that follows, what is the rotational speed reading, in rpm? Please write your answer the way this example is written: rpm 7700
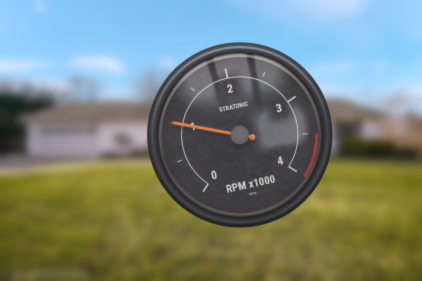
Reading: rpm 1000
